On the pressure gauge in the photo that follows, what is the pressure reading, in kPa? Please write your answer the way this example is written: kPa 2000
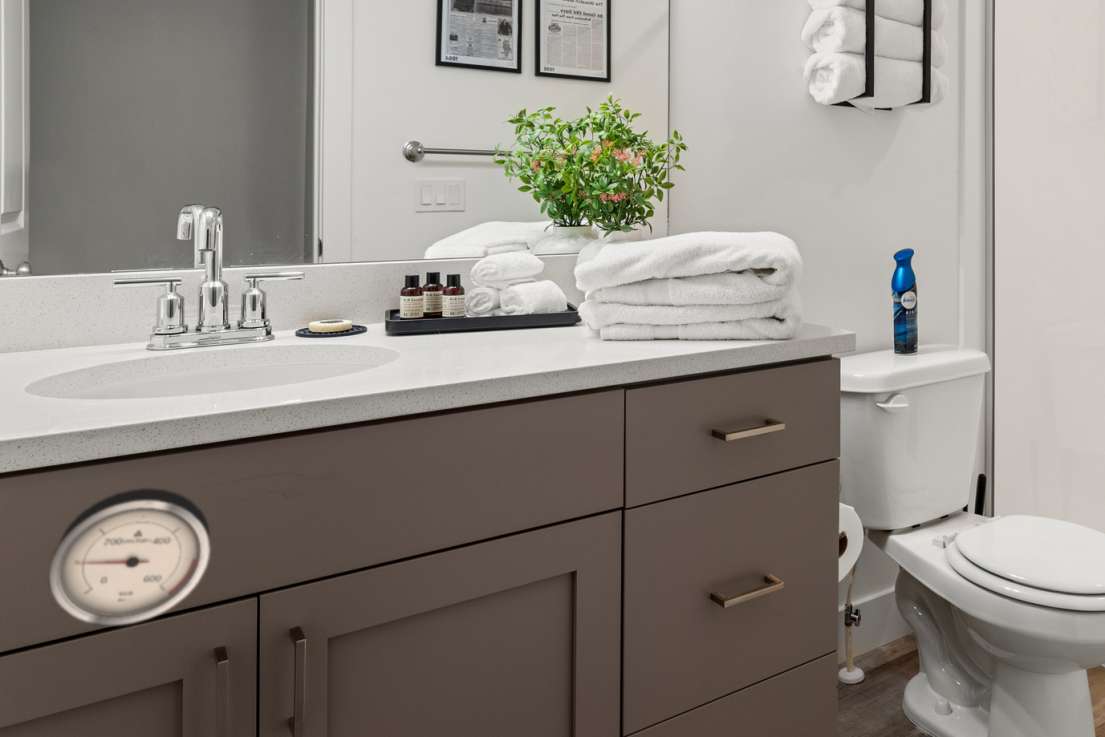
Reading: kPa 100
